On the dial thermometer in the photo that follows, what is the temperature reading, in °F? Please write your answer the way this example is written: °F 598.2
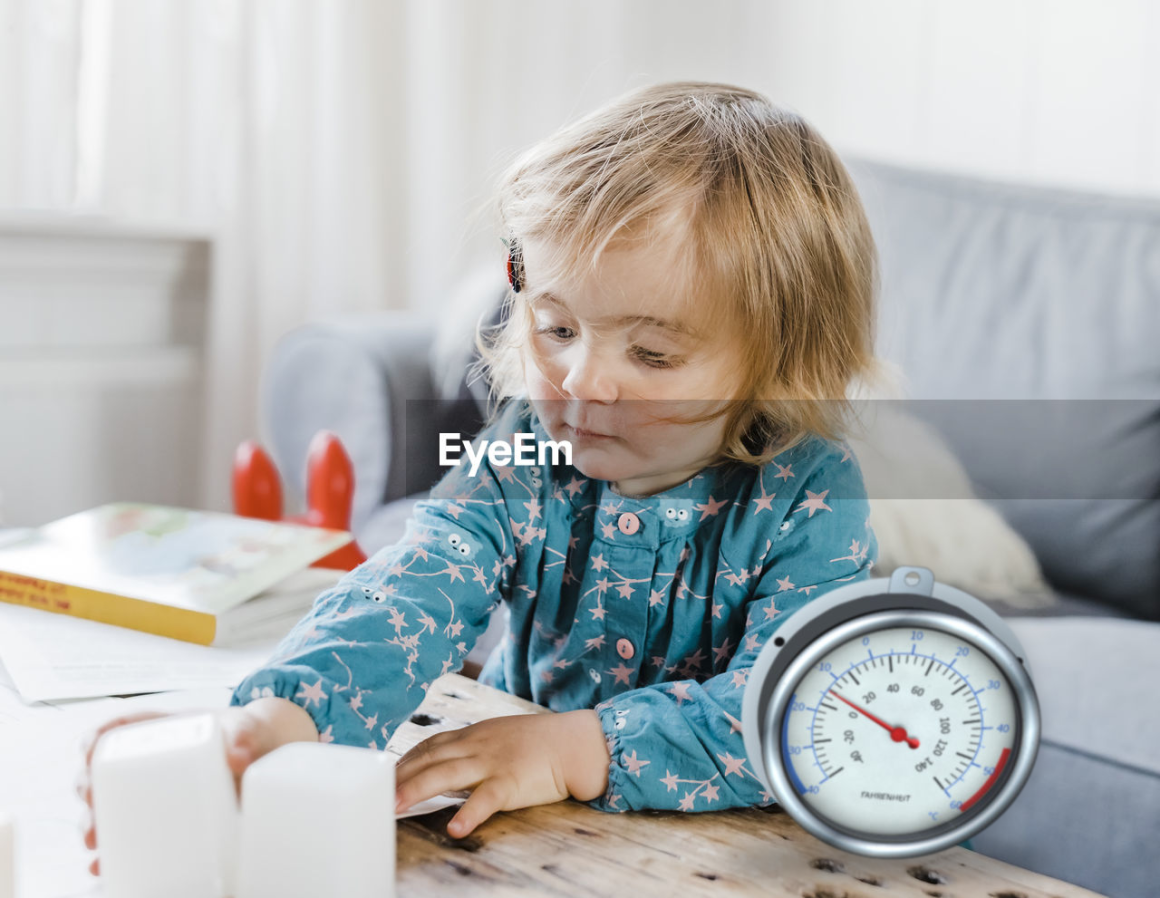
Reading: °F 8
